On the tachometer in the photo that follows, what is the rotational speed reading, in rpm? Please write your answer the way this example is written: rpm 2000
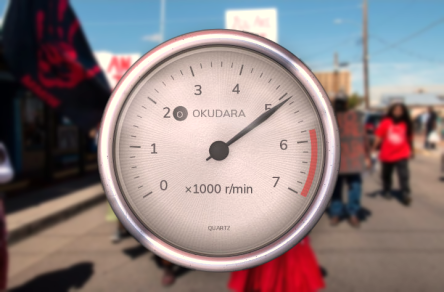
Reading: rpm 5100
